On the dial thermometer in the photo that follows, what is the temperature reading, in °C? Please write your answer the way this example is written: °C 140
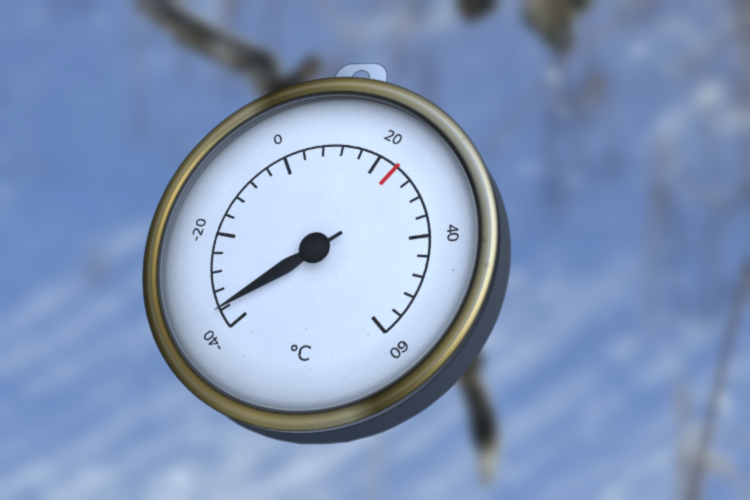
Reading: °C -36
